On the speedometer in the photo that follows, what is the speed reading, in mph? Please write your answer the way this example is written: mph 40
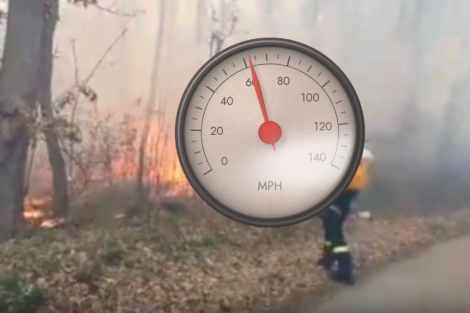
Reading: mph 62.5
